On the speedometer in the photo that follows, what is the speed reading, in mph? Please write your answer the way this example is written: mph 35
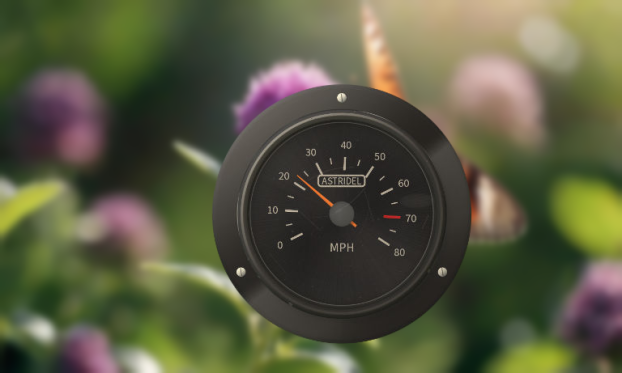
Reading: mph 22.5
